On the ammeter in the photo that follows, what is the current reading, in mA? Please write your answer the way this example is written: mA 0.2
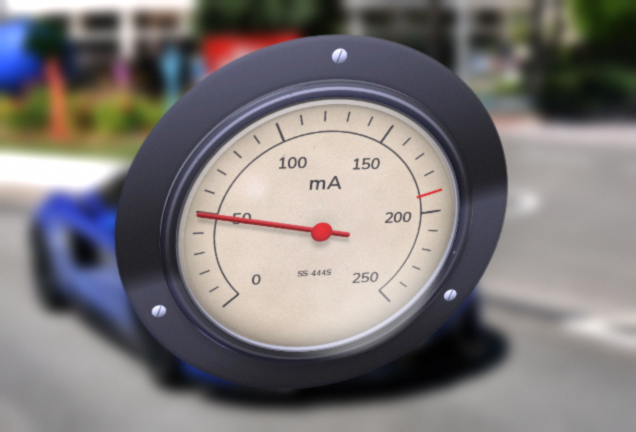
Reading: mA 50
